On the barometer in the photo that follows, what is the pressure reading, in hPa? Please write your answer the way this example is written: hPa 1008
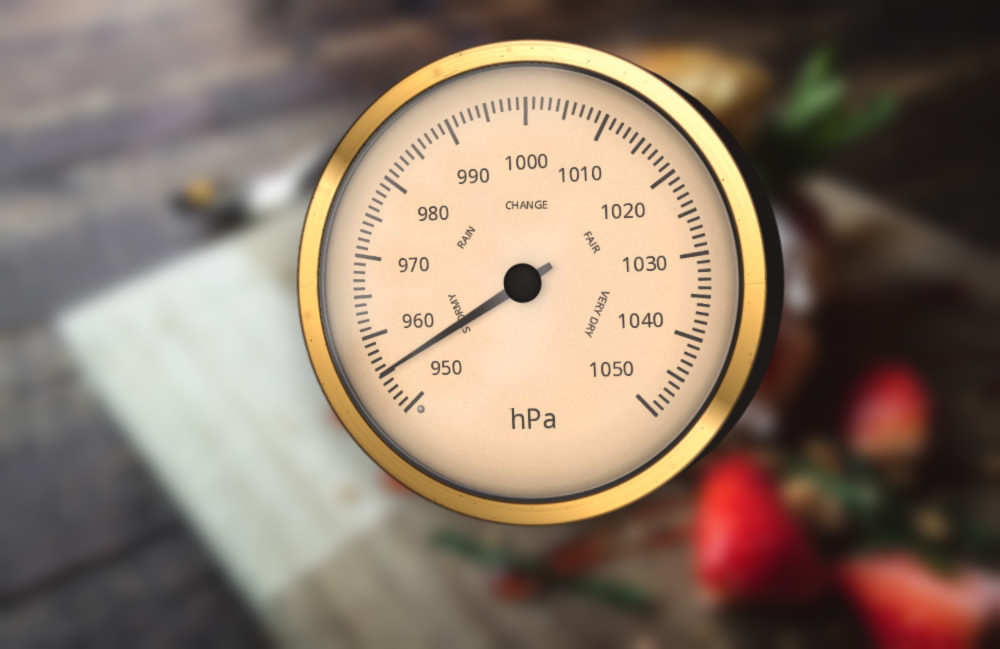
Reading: hPa 955
